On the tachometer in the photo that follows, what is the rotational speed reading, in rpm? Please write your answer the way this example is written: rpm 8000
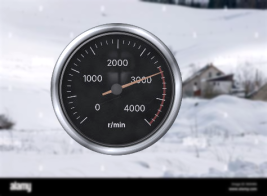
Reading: rpm 3000
